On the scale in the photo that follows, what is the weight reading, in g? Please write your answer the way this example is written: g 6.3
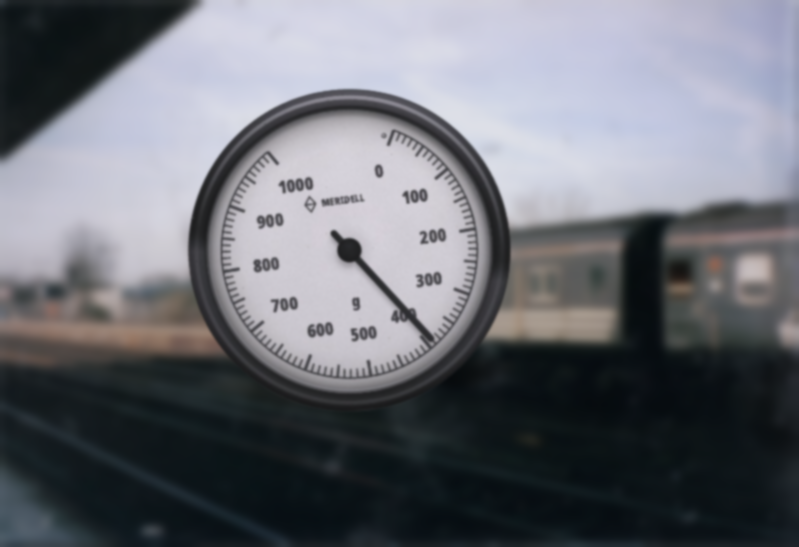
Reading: g 390
